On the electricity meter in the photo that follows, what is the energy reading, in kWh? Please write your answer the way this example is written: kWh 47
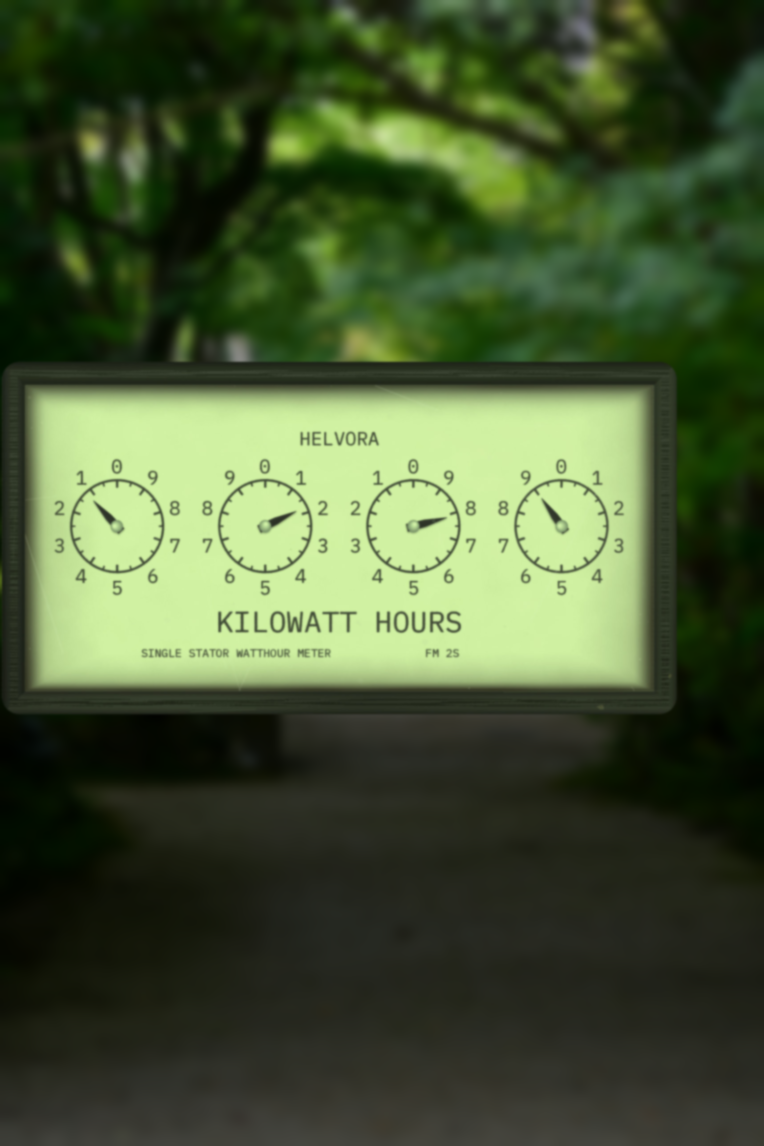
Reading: kWh 1179
